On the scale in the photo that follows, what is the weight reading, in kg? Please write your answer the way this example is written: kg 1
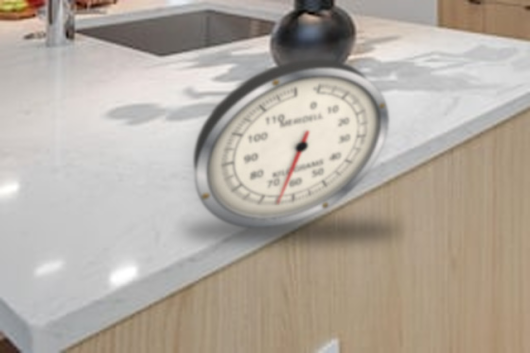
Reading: kg 65
